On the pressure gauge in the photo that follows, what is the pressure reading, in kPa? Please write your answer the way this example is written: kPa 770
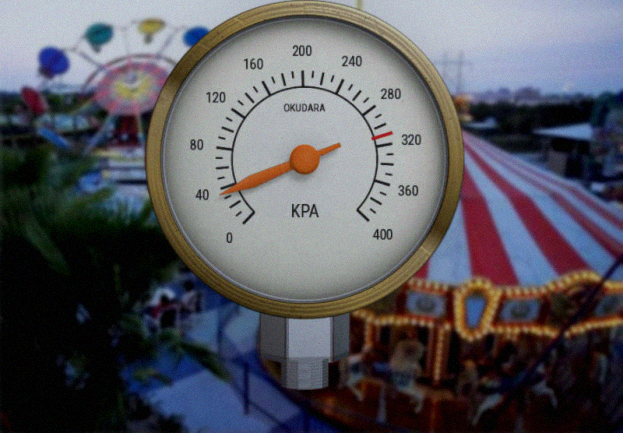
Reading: kPa 35
